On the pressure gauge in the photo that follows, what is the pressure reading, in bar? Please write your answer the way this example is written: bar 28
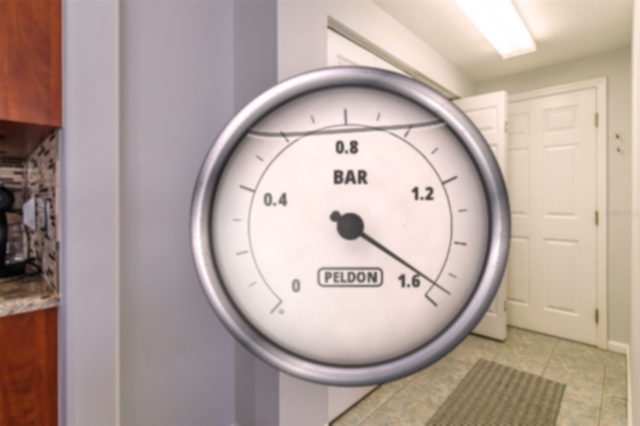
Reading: bar 1.55
